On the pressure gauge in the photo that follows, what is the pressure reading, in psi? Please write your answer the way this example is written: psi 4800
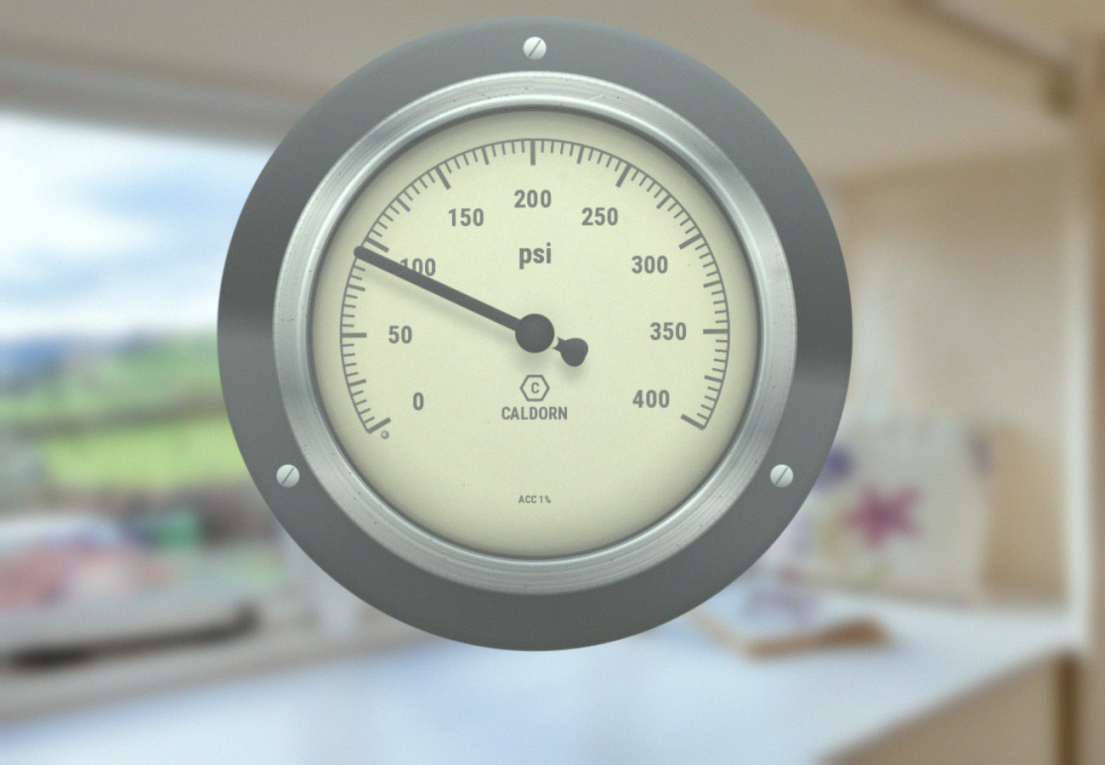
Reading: psi 92.5
